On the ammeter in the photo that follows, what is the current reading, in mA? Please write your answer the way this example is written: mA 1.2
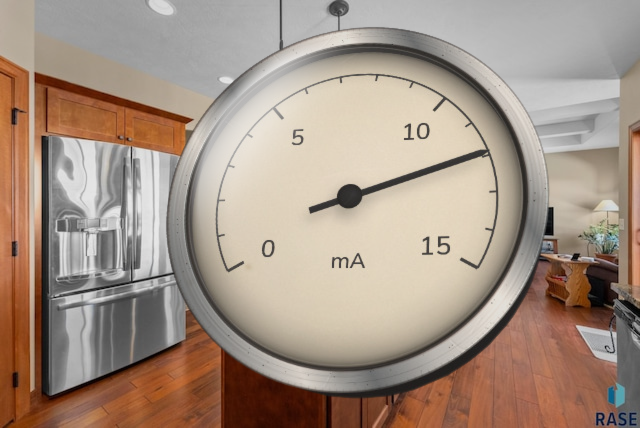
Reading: mA 12
